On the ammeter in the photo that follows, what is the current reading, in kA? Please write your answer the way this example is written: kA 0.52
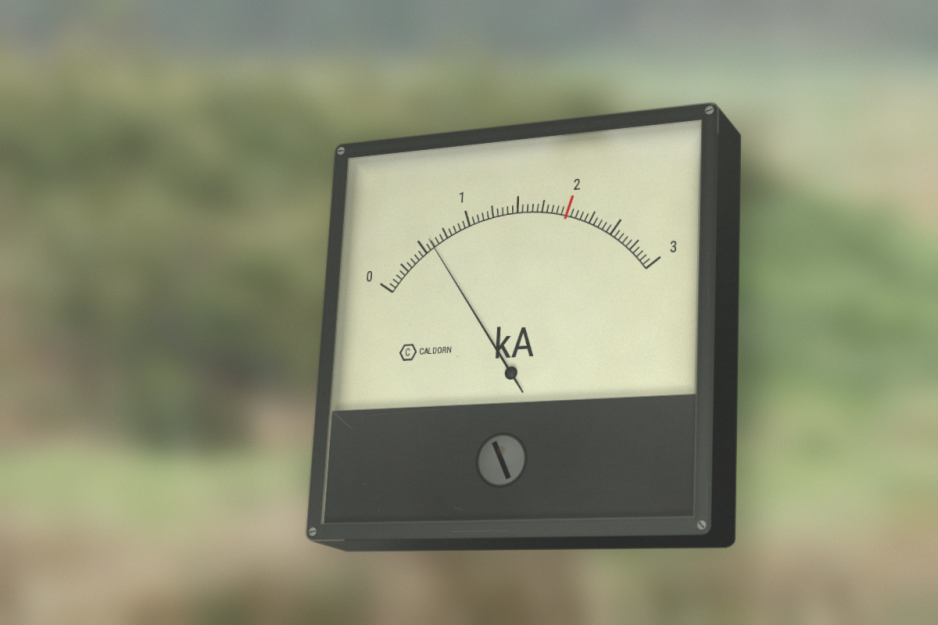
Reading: kA 0.6
